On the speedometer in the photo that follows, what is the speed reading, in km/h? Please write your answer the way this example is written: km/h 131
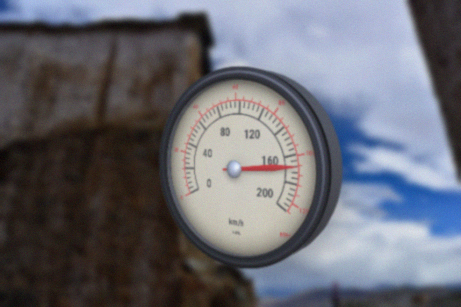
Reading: km/h 168
